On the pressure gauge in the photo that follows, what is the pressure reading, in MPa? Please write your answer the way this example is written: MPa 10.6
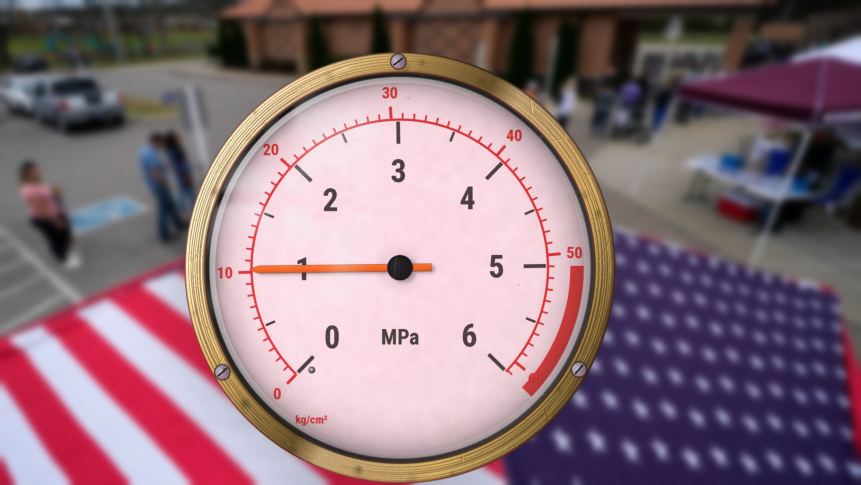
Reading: MPa 1
